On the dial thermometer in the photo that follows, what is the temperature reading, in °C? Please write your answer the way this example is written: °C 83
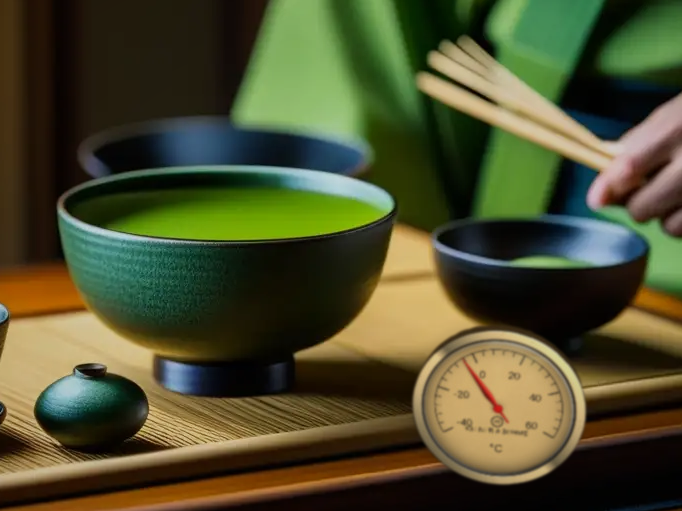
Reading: °C -4
